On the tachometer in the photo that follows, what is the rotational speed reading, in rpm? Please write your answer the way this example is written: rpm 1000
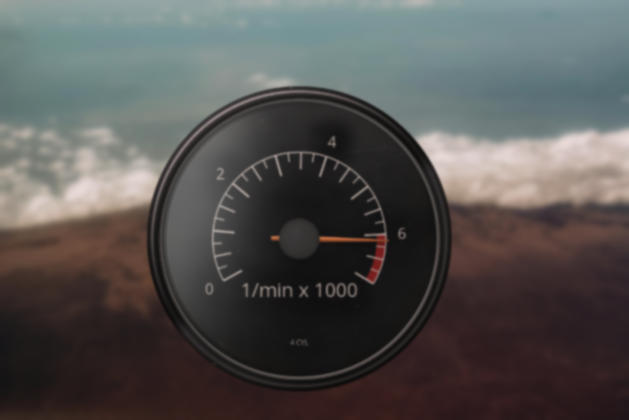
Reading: rpm 6125
